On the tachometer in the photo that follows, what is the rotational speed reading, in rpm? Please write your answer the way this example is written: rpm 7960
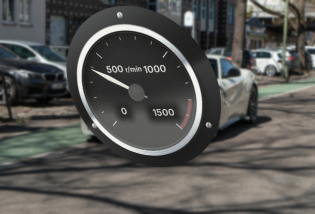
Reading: rpm 400
